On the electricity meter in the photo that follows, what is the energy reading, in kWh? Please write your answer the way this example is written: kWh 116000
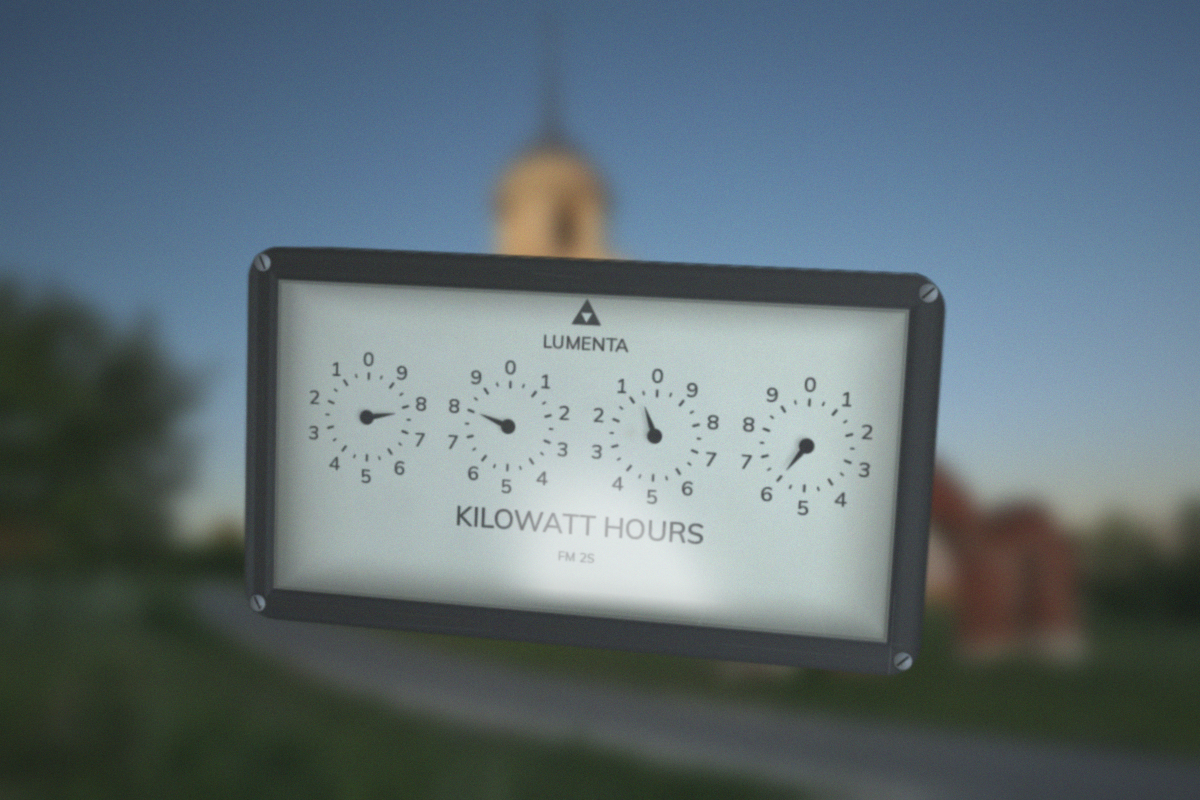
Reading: kWh 7806
